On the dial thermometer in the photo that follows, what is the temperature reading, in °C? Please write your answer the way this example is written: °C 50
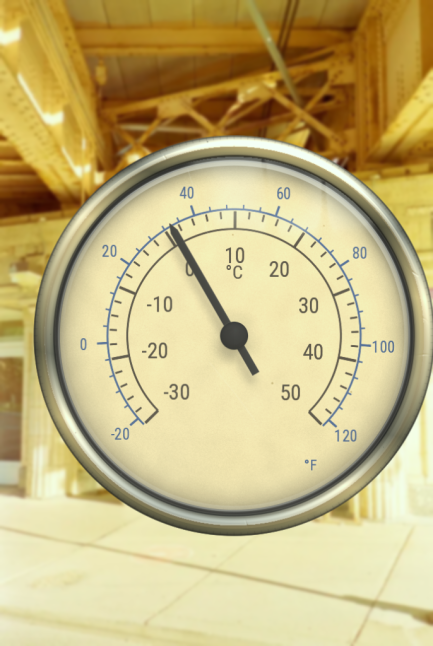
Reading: °C 1
